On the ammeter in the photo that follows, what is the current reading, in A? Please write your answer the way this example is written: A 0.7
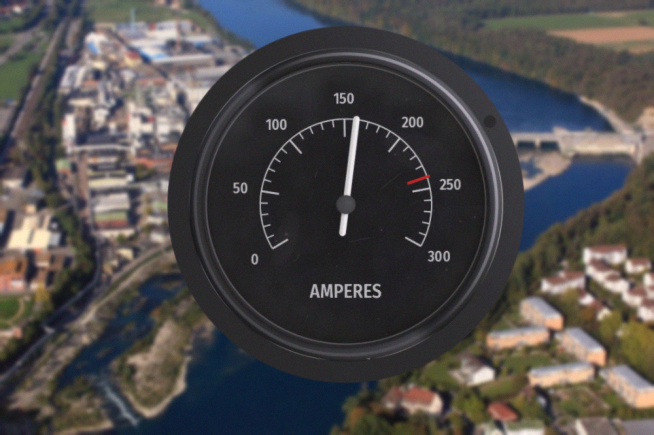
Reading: A 160
